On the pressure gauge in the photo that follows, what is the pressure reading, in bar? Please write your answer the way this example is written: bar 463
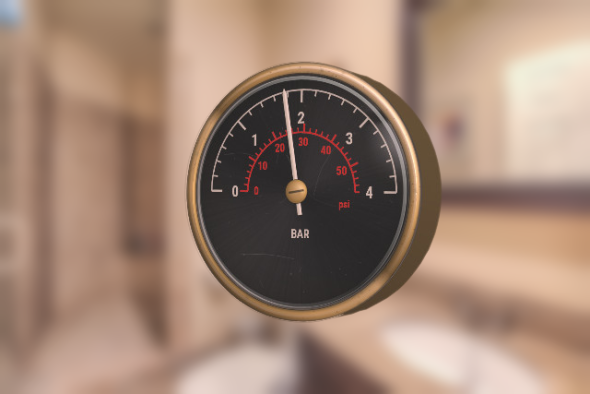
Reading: bar 1.8
